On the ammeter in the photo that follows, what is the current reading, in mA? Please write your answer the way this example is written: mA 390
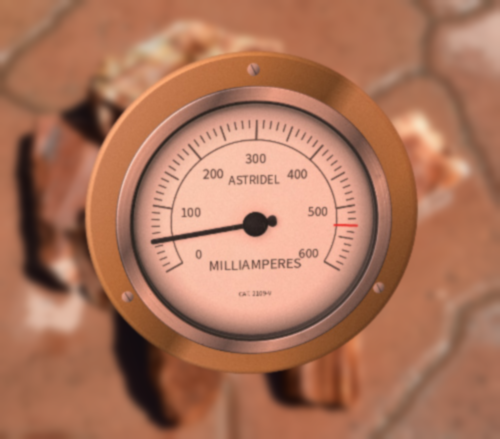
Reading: mA 50
